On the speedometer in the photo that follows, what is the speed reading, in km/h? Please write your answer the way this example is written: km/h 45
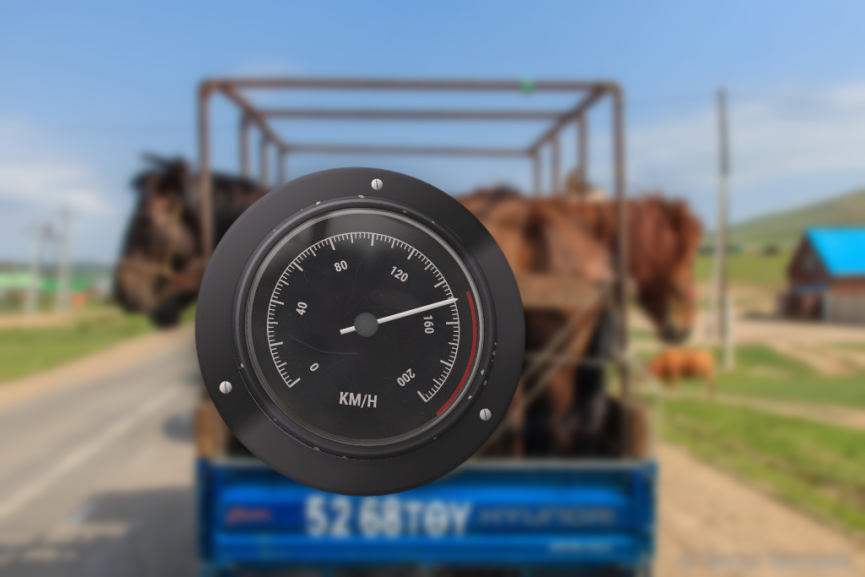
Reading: km/h 150
